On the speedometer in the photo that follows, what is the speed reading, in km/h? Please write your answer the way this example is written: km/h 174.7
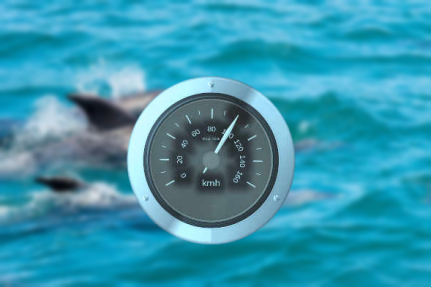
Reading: km/h 100
